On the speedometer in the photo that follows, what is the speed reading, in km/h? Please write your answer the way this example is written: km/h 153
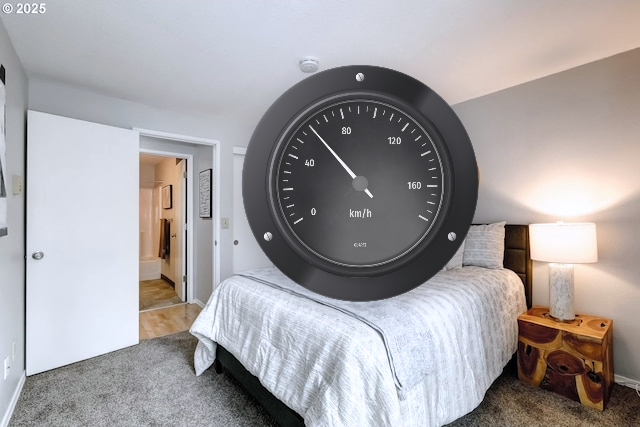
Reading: km/h 60
